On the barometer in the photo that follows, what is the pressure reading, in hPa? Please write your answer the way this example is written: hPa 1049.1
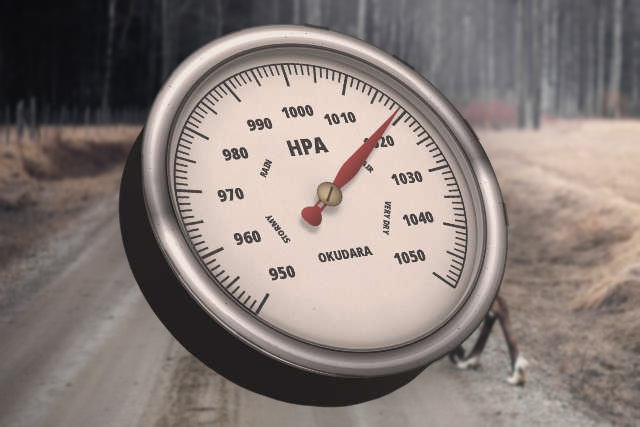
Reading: hPa 1019
